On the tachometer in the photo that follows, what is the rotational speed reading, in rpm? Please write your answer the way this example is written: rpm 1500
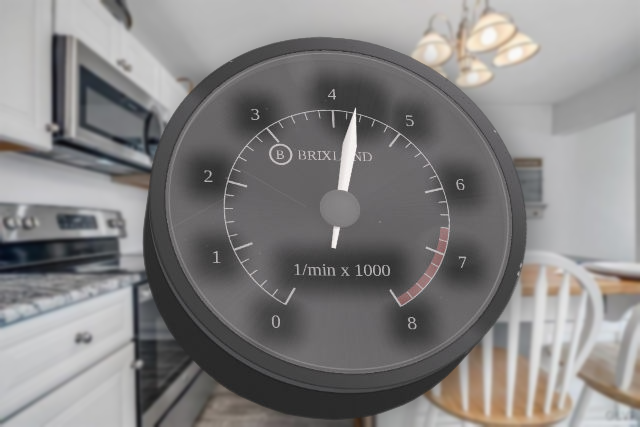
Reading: rpm 4300
